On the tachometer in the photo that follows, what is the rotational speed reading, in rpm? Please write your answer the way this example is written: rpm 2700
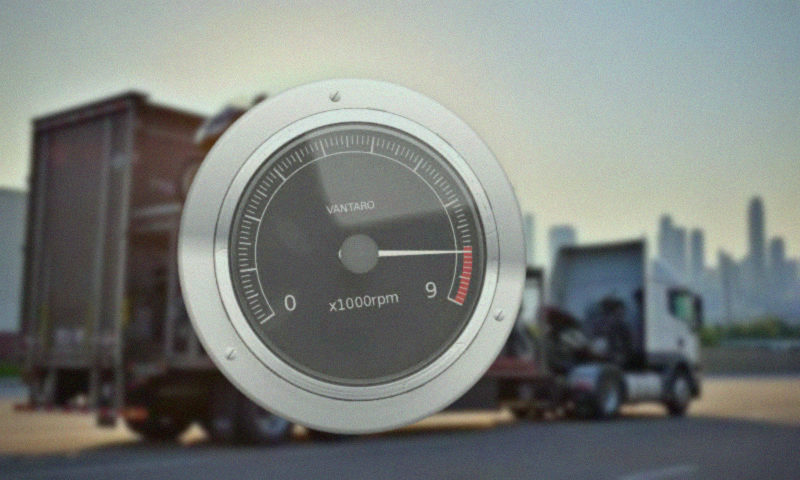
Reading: rpm 8000
